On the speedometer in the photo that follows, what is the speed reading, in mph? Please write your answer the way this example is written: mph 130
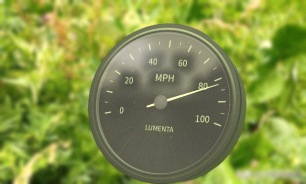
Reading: mph 82.5
